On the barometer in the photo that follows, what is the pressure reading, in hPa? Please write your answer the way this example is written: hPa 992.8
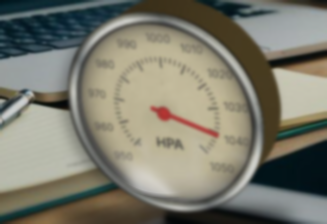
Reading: hPa 1040
